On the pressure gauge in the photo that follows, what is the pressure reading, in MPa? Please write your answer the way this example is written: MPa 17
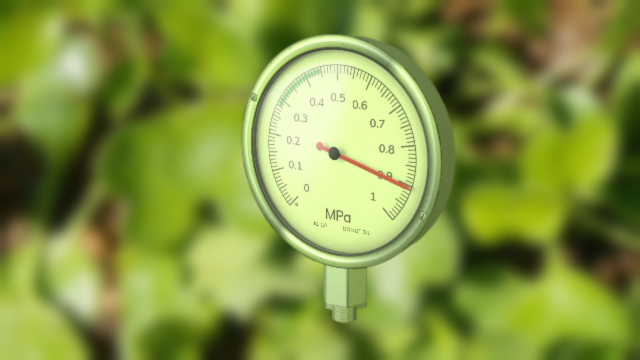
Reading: MPa 0.9
